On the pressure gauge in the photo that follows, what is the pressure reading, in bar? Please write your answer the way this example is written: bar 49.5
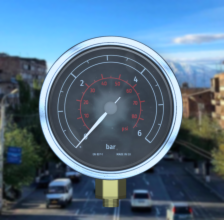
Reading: bar 0
